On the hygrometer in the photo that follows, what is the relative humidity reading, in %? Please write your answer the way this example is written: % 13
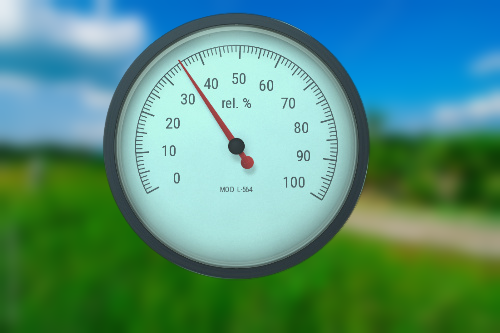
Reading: % 35
